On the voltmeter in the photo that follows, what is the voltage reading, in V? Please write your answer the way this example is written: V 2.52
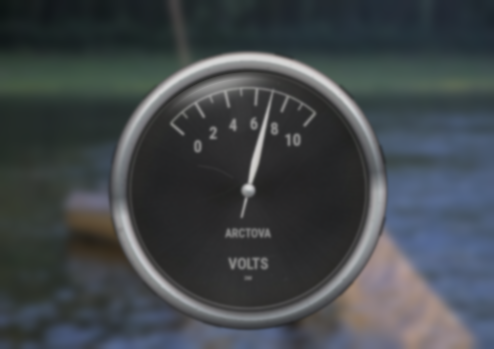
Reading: V 7
